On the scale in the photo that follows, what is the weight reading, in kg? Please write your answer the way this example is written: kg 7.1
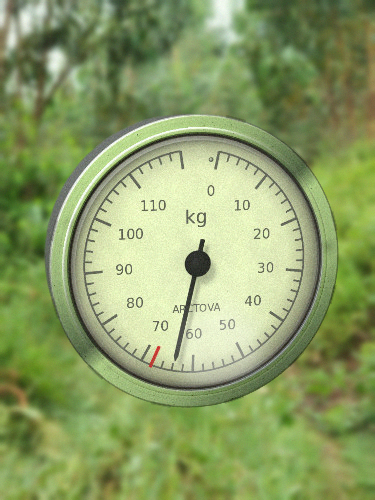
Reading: kg 64
